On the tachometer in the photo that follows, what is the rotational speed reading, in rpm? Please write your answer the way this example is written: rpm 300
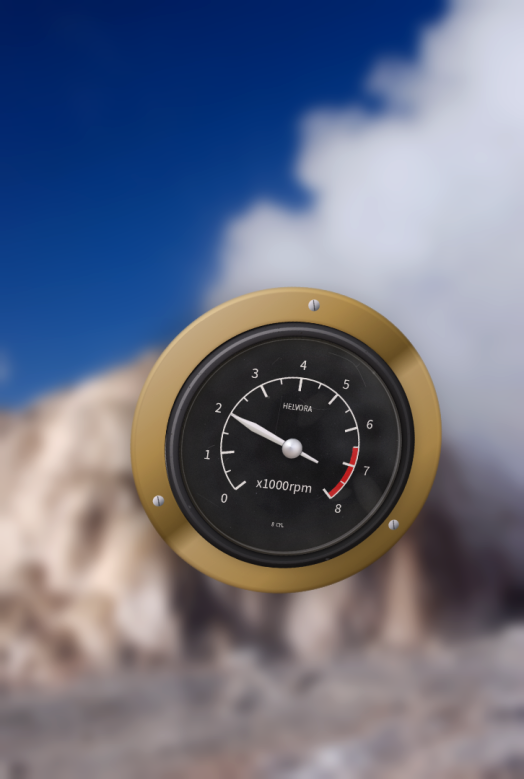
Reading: rpm 2000
